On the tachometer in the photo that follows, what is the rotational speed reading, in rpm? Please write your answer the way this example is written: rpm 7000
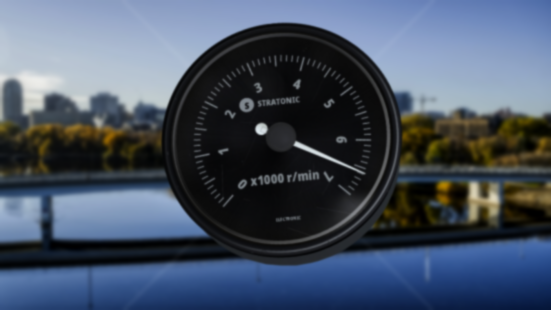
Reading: rpm 6600
